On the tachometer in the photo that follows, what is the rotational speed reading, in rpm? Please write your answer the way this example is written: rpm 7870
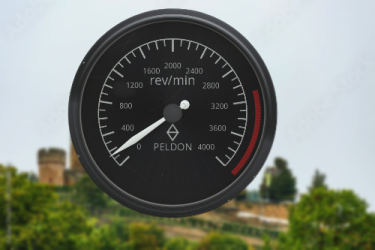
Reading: rpm 150
